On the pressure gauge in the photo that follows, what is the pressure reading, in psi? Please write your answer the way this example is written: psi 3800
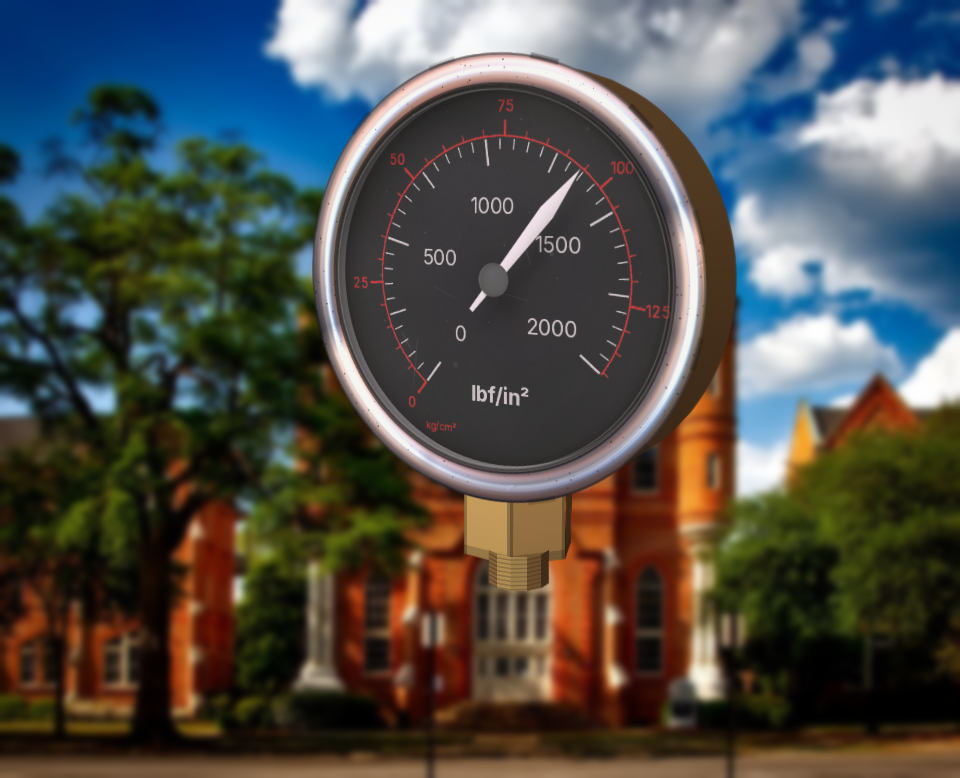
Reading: psi 1350
